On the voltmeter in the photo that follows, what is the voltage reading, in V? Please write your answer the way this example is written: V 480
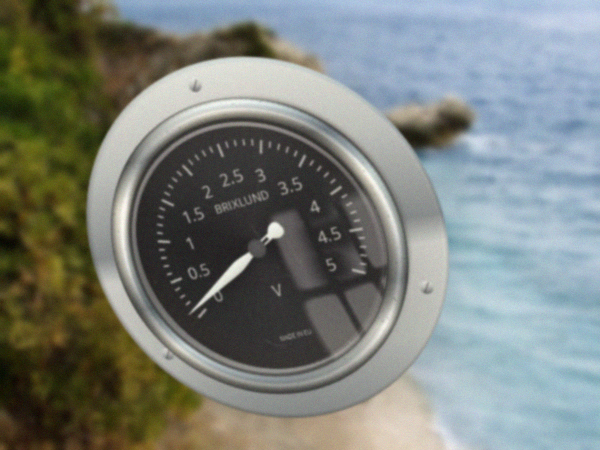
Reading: V 0.1
